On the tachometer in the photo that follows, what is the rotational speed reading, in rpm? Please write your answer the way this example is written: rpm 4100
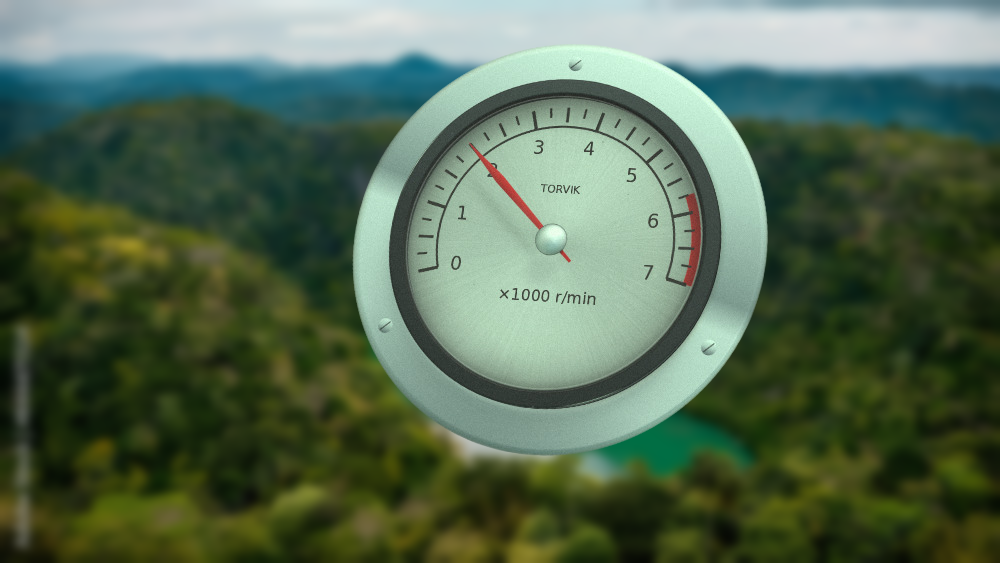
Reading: rpm 2000
